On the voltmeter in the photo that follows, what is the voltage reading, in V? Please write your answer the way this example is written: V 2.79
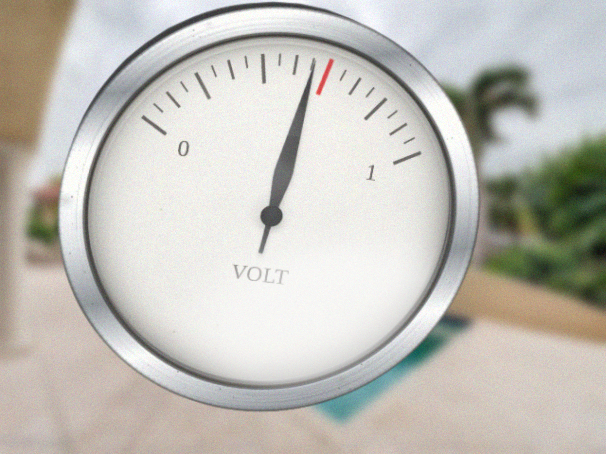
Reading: V 0.55
